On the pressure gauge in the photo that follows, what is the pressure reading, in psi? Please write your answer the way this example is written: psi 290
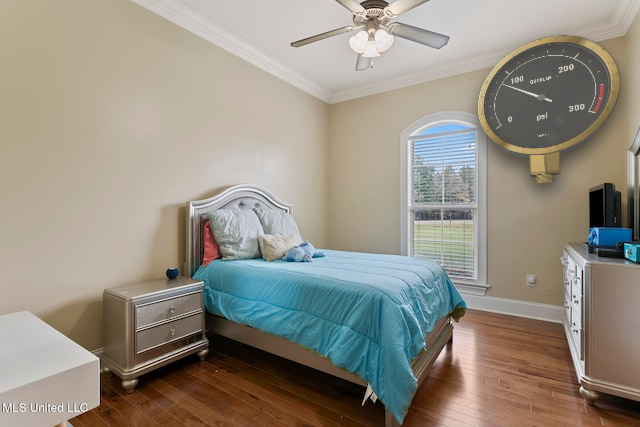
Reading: psi 80
